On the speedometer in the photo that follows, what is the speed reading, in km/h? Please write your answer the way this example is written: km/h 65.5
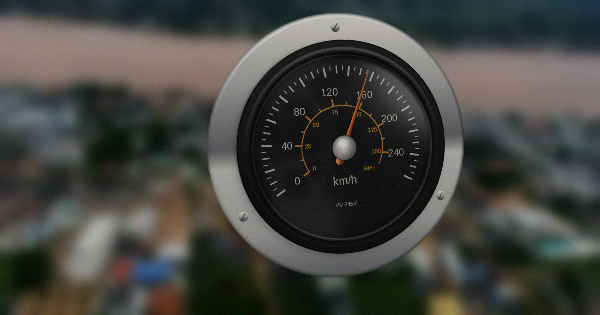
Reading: km/h 155
